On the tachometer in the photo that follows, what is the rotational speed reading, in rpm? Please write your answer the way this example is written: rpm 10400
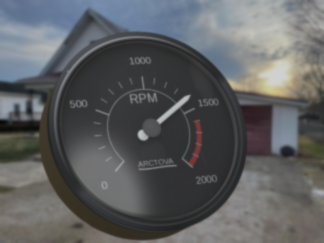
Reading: rpm 1400
